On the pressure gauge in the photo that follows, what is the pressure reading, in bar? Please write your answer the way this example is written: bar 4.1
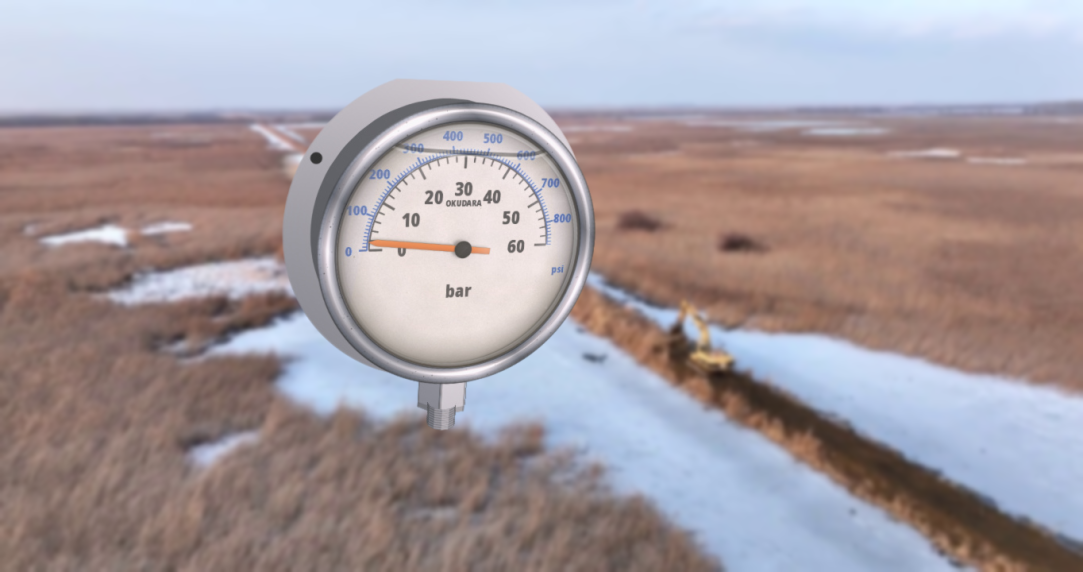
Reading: bar 2
